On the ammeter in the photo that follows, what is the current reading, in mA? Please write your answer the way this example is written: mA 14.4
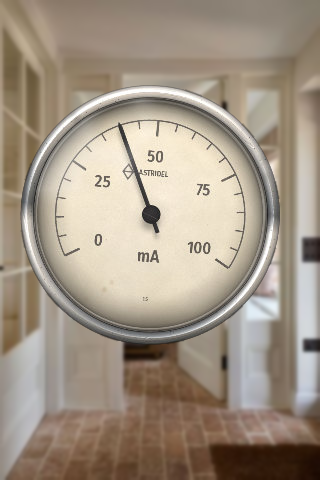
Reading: mA 40
